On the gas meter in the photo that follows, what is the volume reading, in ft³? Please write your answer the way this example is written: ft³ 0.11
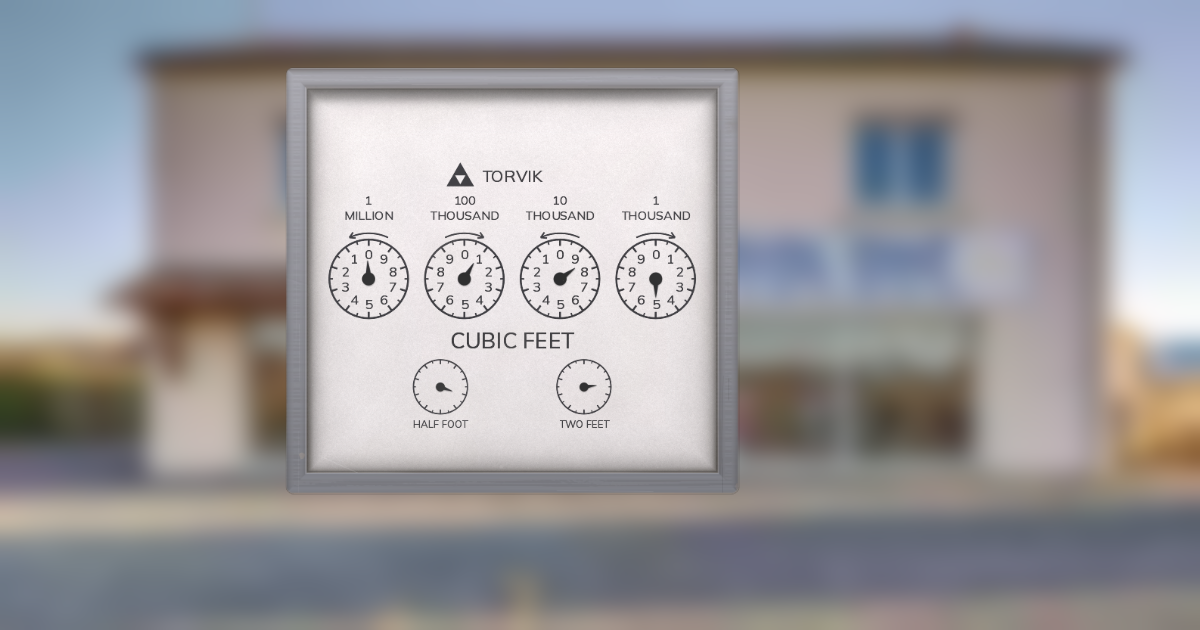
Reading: ft³ 8500
